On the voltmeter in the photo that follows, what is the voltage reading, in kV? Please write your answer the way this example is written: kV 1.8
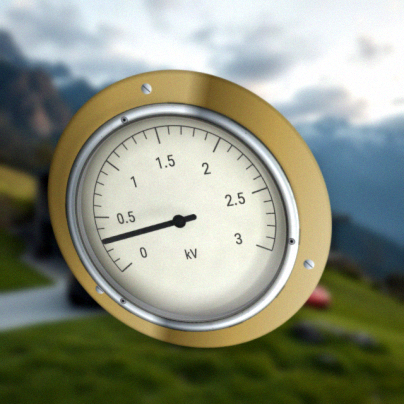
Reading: kV 0.3
